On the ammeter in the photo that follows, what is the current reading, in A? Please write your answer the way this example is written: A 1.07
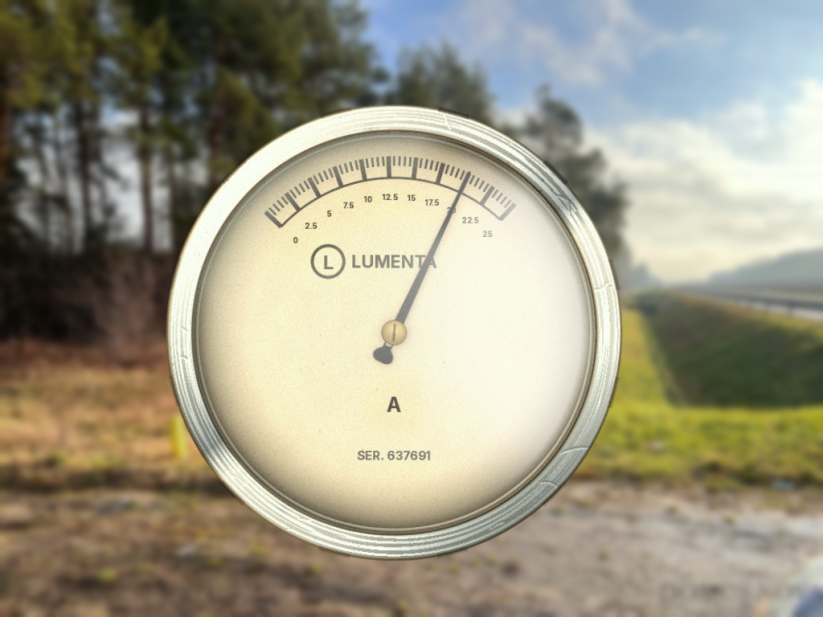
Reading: A 20
